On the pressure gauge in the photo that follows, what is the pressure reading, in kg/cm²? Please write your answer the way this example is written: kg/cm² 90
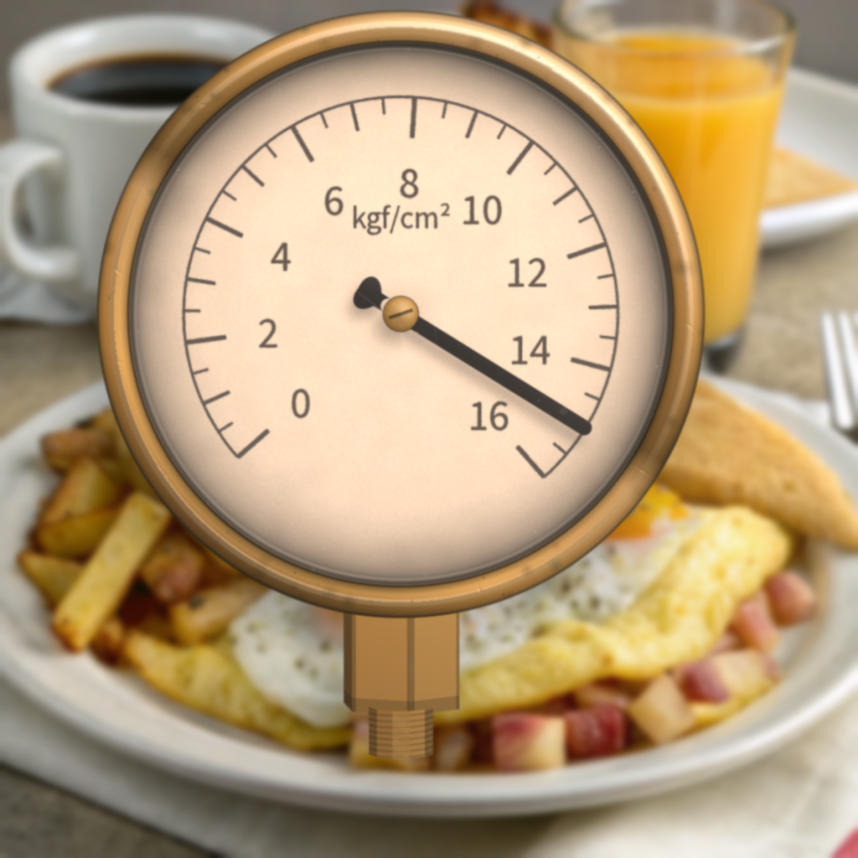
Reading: kg/cm² 15
